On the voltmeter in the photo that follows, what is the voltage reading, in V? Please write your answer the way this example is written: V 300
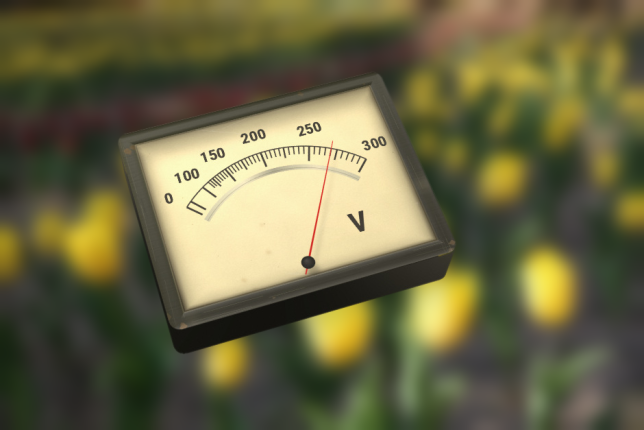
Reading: V 270
